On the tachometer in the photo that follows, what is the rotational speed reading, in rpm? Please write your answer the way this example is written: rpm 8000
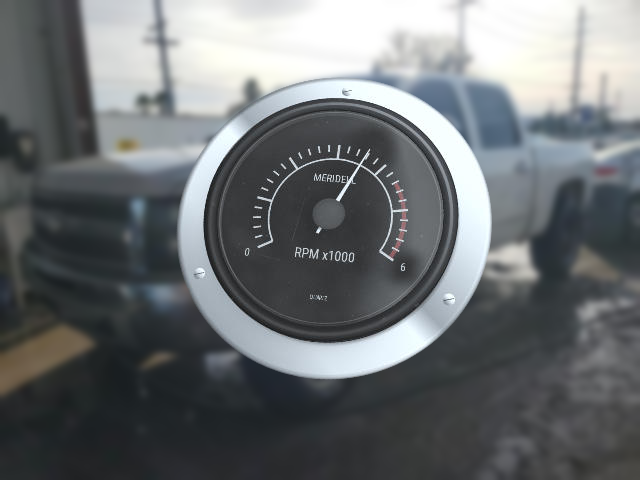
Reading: rpm 3600
